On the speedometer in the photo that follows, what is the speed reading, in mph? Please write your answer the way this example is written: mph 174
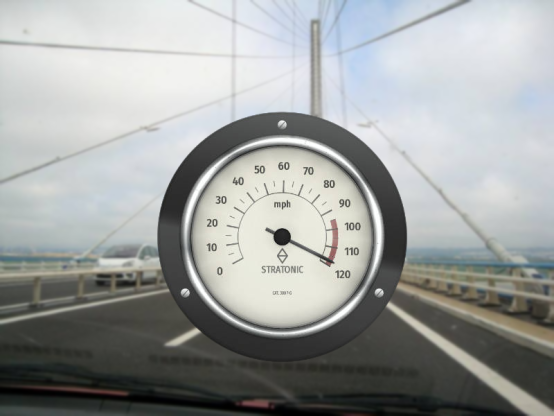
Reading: mph 117.5
